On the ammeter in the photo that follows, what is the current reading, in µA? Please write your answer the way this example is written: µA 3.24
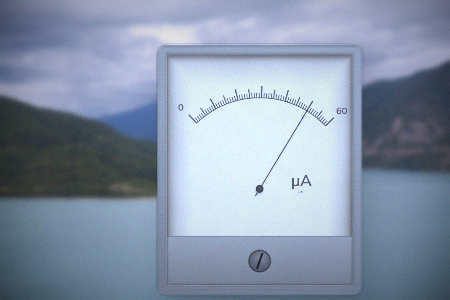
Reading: µA 50
